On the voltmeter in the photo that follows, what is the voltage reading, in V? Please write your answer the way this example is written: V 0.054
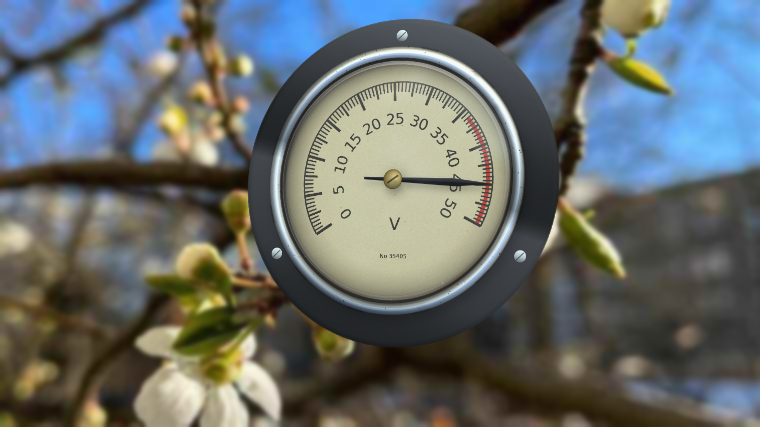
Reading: V 45
